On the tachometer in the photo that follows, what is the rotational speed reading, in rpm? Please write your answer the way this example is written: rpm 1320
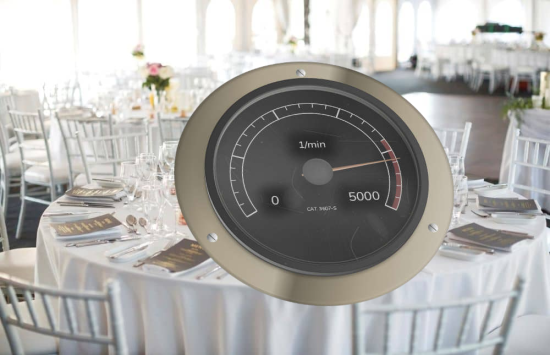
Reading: rpm 4200
